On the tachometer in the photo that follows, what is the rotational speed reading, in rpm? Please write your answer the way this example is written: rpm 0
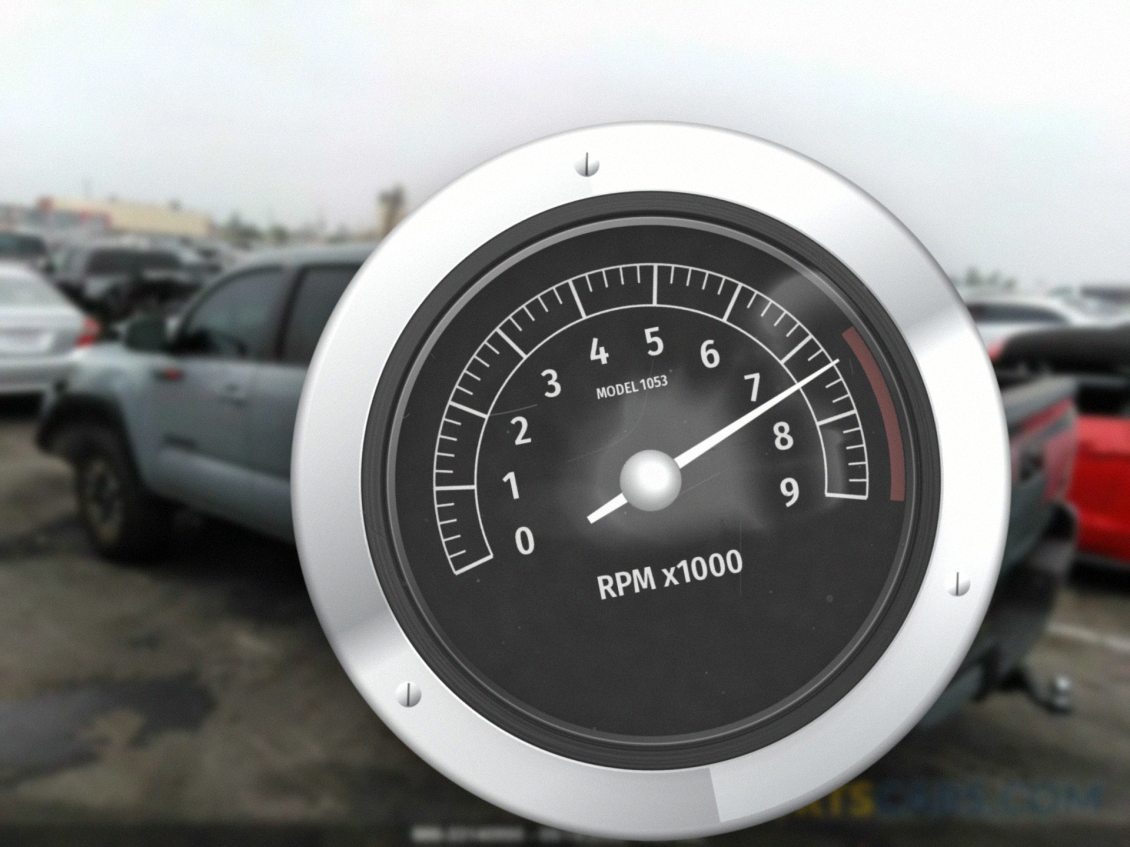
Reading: rpm 7400
